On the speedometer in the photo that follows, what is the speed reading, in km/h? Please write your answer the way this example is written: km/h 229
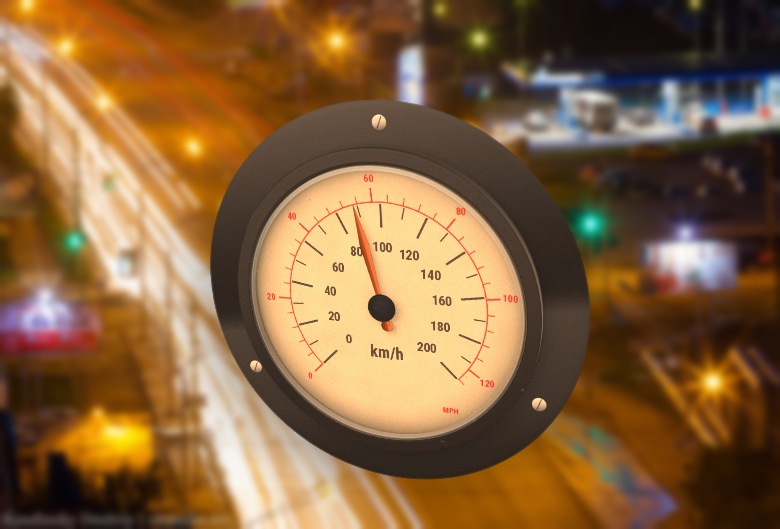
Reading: km/h 90
